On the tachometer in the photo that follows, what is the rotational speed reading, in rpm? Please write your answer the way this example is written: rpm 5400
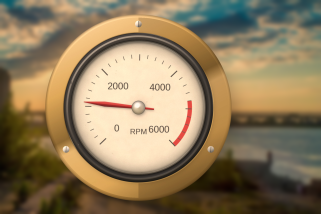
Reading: rpm 1100
